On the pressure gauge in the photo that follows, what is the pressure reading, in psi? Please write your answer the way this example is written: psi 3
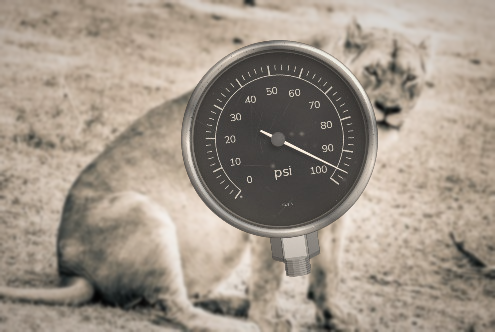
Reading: psi 96
